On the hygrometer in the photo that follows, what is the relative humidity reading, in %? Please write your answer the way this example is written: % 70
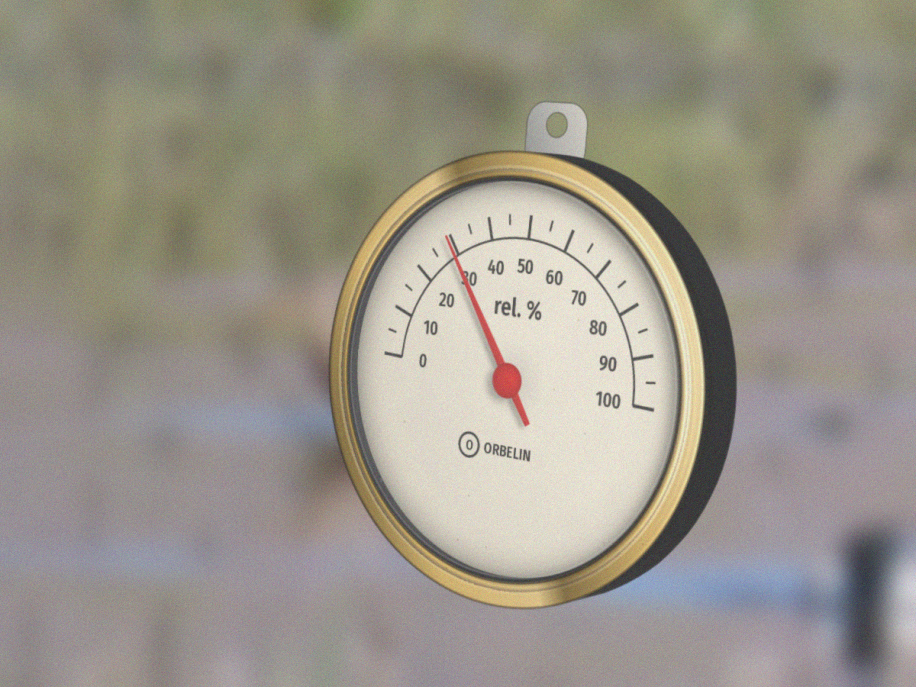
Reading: % 30
